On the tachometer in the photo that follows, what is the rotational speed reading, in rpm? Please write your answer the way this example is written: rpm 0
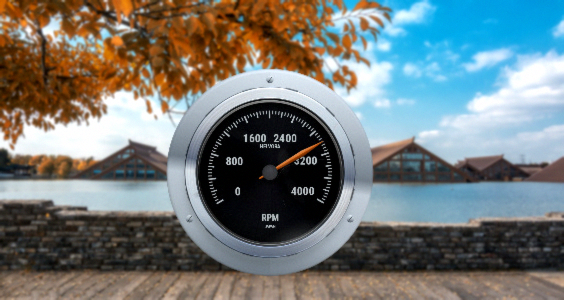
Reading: rpm 3000
